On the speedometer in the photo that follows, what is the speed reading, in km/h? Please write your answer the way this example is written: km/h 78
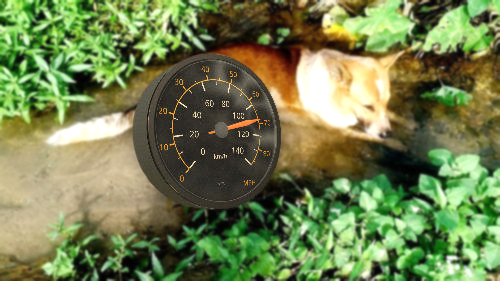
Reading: km/h 110
